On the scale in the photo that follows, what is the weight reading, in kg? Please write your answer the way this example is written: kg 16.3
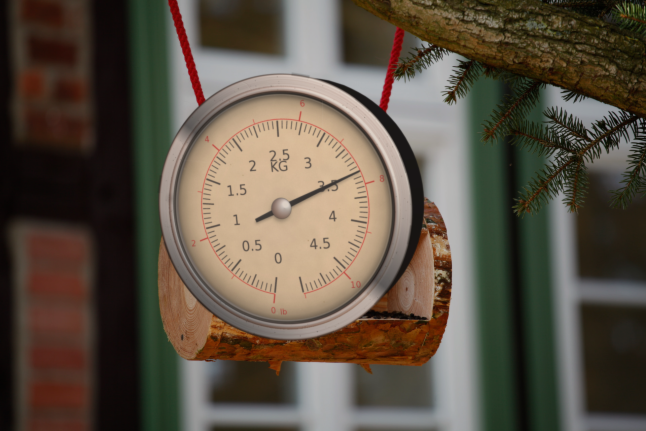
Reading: kg 3.5
